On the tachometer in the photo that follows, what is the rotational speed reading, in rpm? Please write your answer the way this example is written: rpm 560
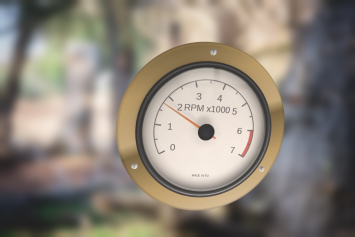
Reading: rpm 1750
